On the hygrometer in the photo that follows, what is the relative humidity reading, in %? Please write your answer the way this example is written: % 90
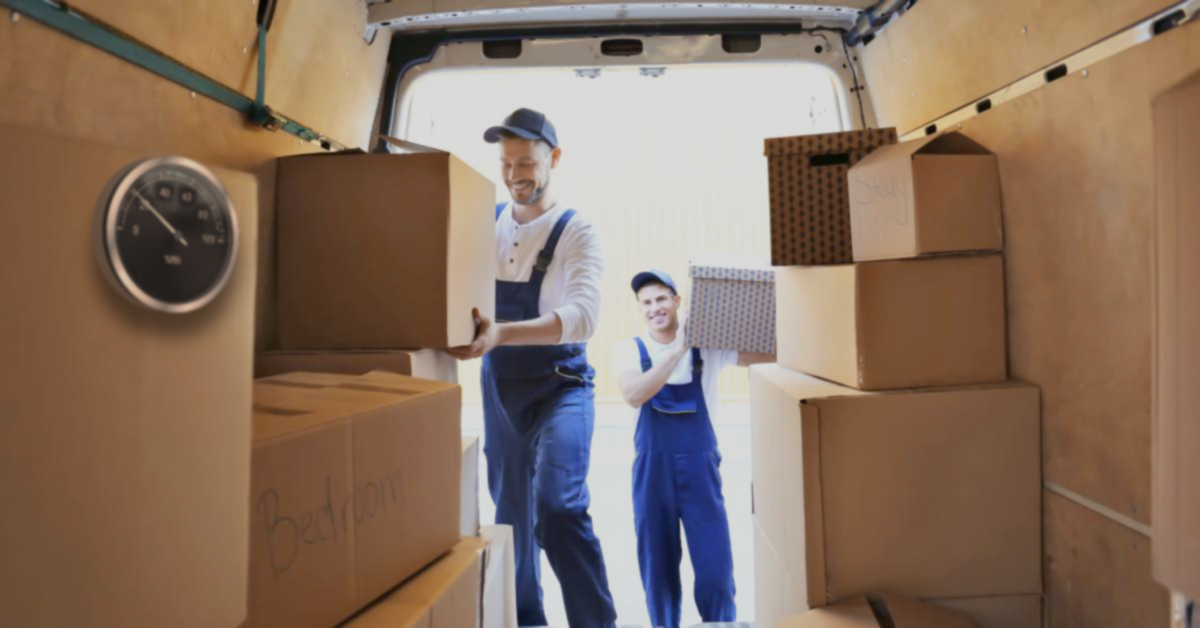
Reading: % 20
